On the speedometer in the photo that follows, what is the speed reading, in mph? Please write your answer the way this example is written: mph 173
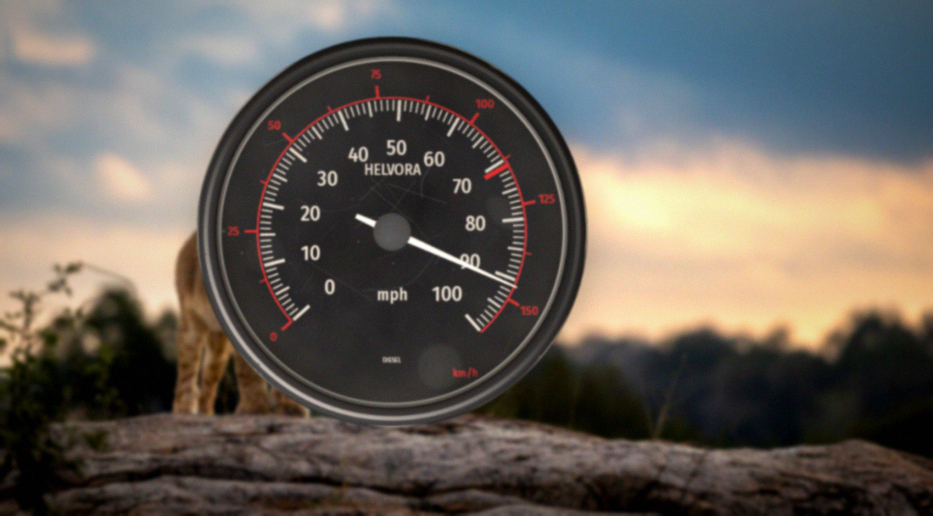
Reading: mph 91
